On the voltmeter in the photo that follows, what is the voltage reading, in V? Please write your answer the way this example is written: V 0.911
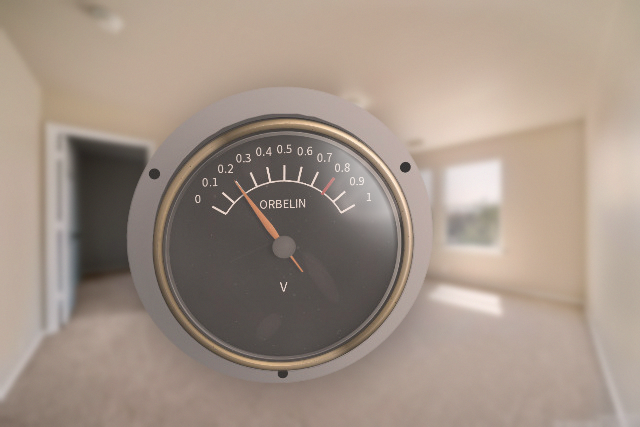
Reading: V 0.2
